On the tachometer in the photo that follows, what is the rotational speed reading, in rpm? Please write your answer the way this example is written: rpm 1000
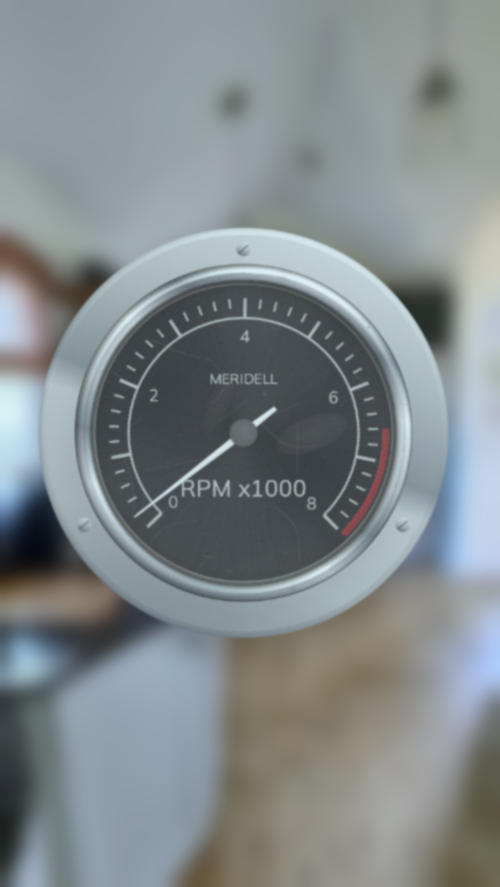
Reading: rpm 200
